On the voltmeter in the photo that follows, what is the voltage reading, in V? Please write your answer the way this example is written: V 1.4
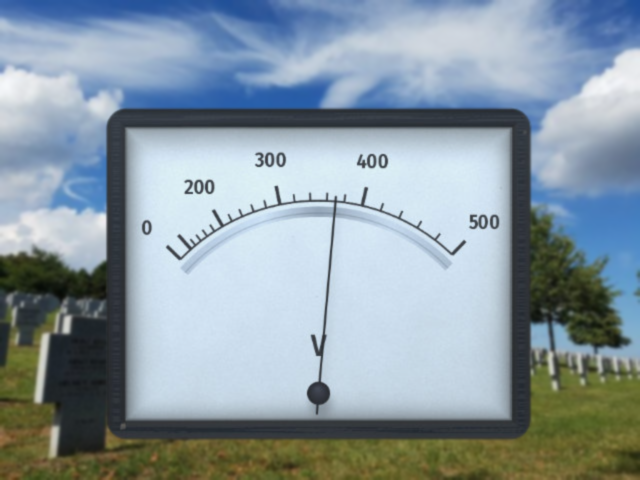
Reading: V 370
